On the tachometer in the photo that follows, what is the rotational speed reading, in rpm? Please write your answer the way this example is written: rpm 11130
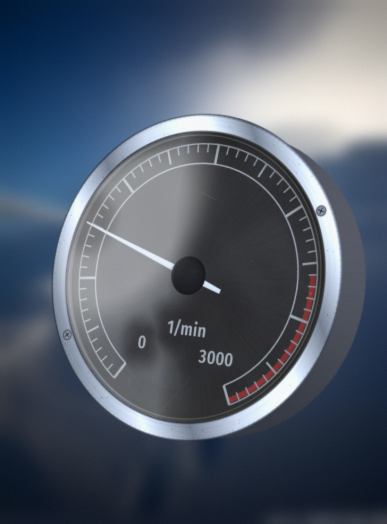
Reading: rpm 750
